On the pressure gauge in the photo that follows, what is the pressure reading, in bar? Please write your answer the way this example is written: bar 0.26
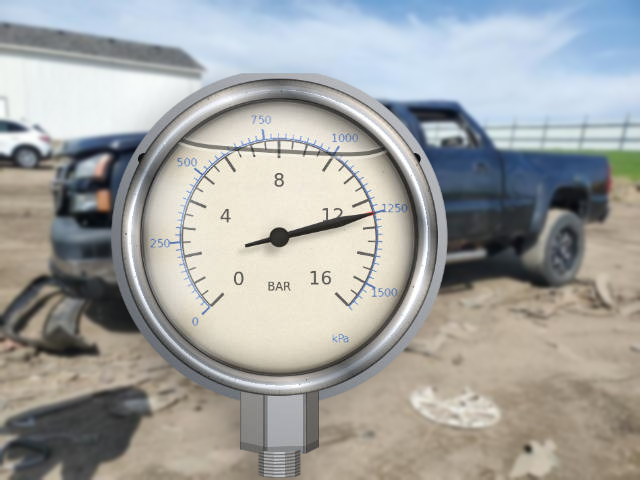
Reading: bar 12.5
